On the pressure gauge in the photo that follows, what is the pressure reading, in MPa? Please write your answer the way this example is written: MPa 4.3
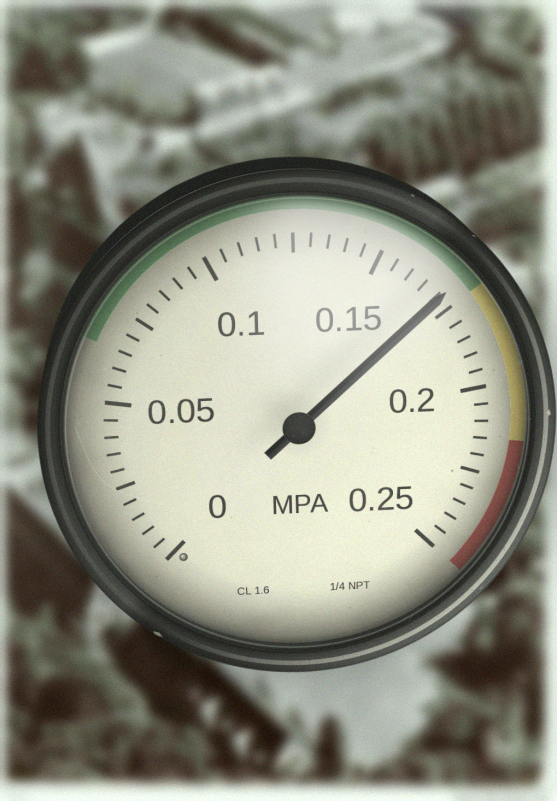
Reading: MPa 0.17
